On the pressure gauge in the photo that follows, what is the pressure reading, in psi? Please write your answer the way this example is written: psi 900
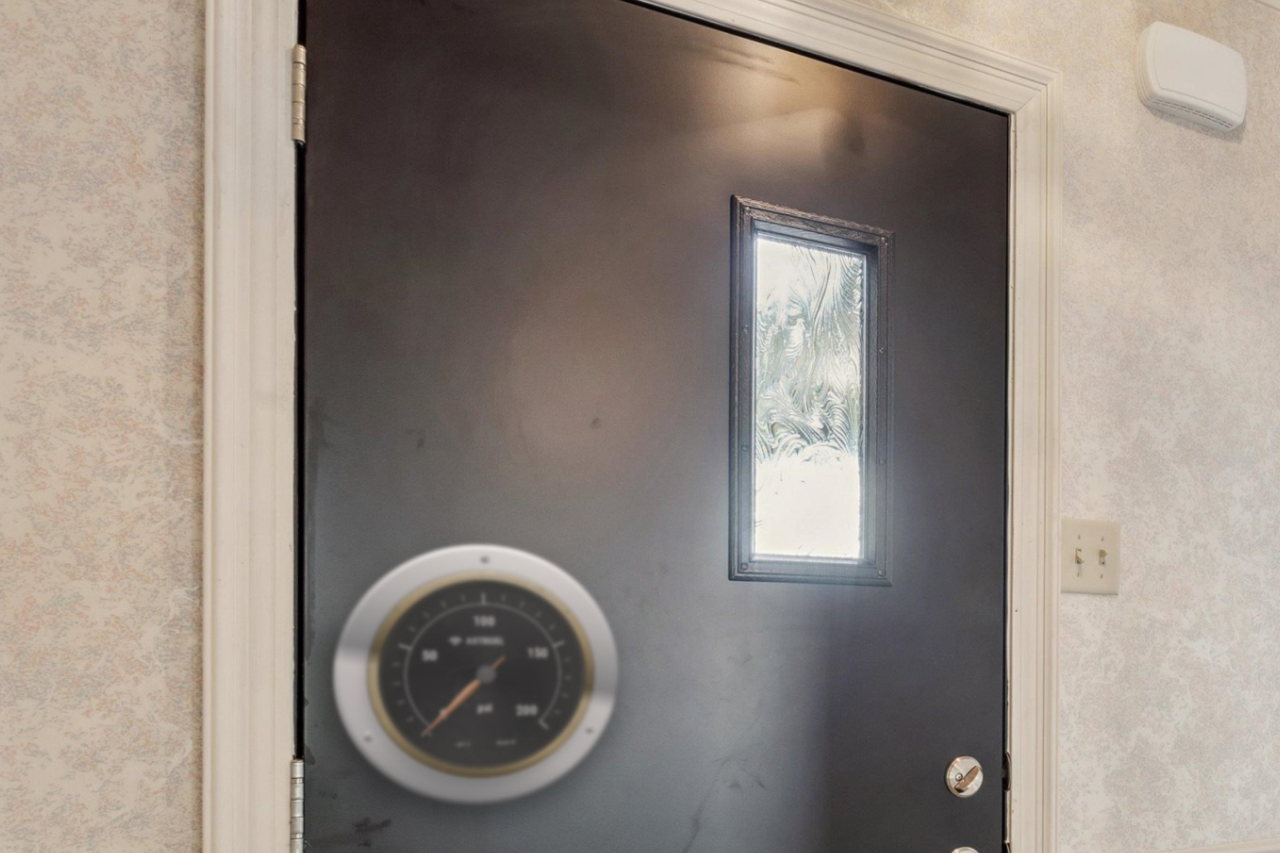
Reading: psi 0
